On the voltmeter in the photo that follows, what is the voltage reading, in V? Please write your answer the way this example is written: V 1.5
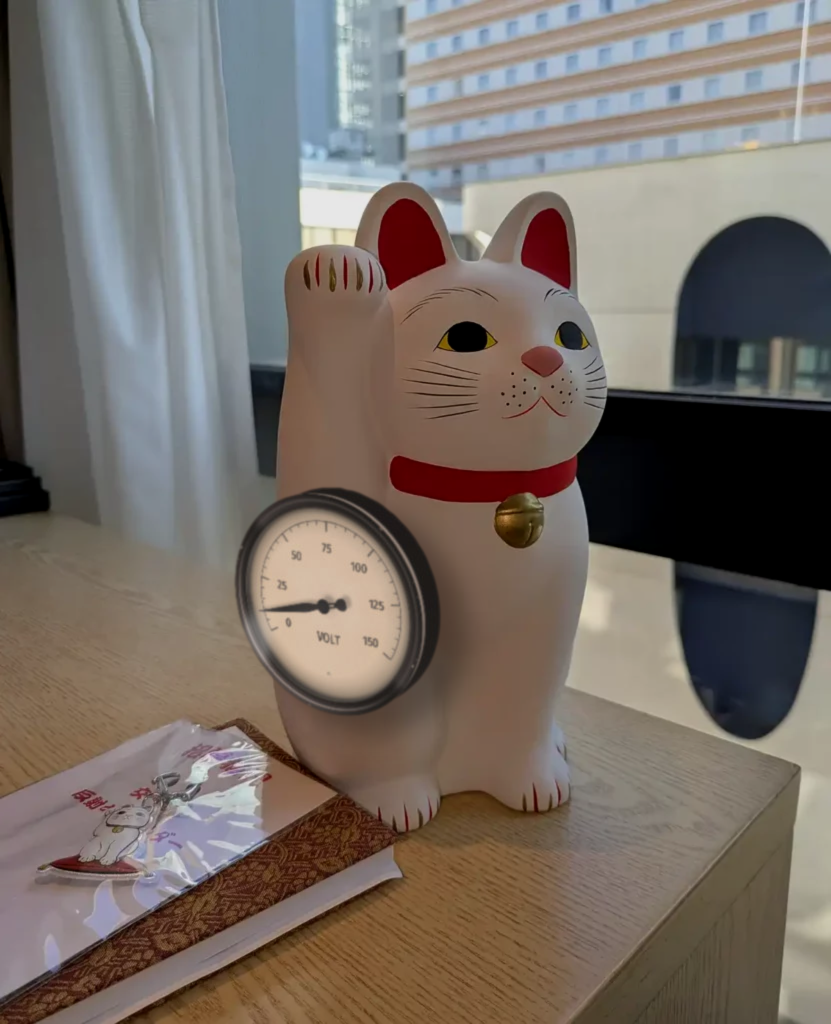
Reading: V 10
